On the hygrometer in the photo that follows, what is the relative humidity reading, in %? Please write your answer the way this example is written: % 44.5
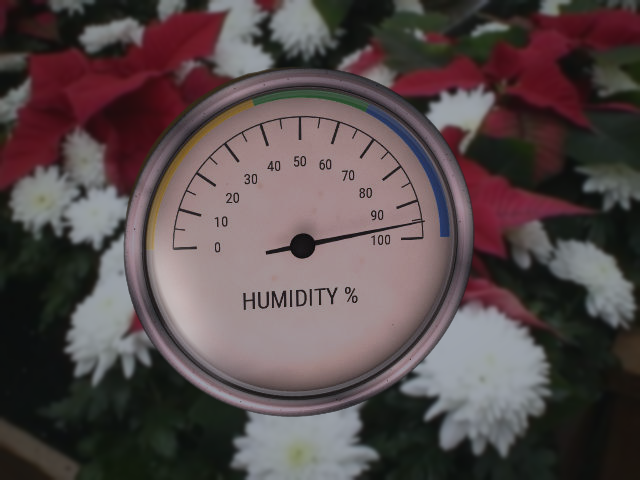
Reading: % 95
